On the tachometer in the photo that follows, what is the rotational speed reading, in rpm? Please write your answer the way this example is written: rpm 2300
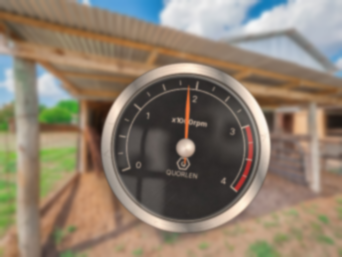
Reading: rpm 1875
